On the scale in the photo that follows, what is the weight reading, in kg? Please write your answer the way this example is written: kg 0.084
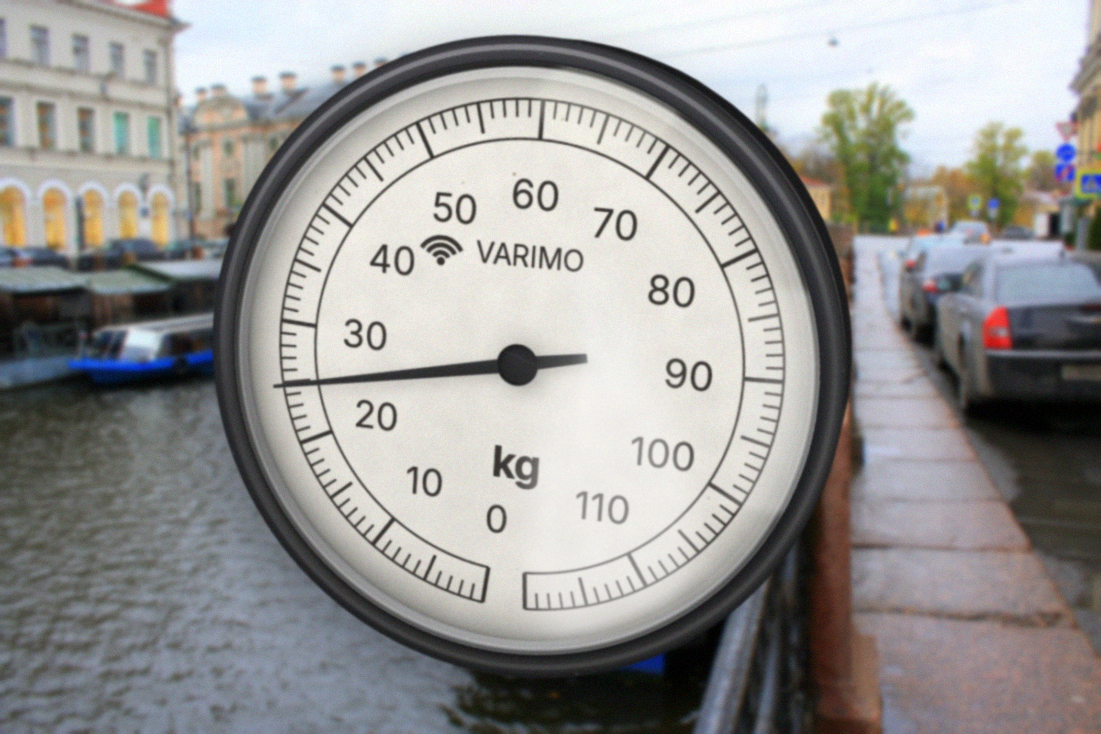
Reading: kg 25
